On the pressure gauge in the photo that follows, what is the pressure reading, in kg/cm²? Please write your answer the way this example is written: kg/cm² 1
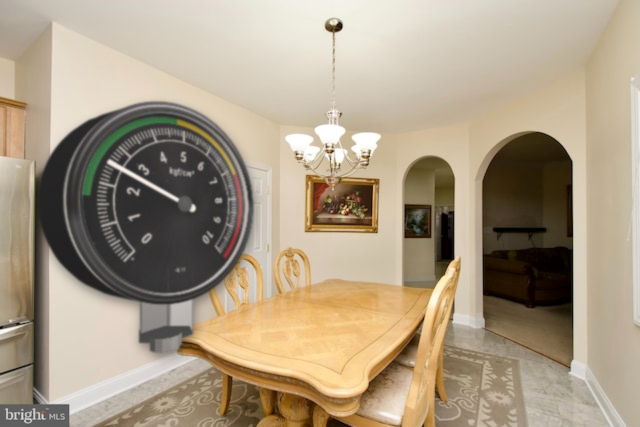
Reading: kg/cm² 2.5
